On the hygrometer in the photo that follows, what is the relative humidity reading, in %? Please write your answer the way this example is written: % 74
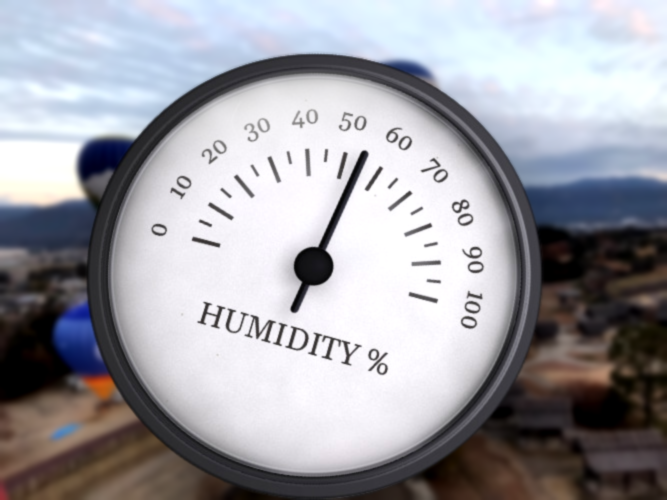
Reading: % 55
